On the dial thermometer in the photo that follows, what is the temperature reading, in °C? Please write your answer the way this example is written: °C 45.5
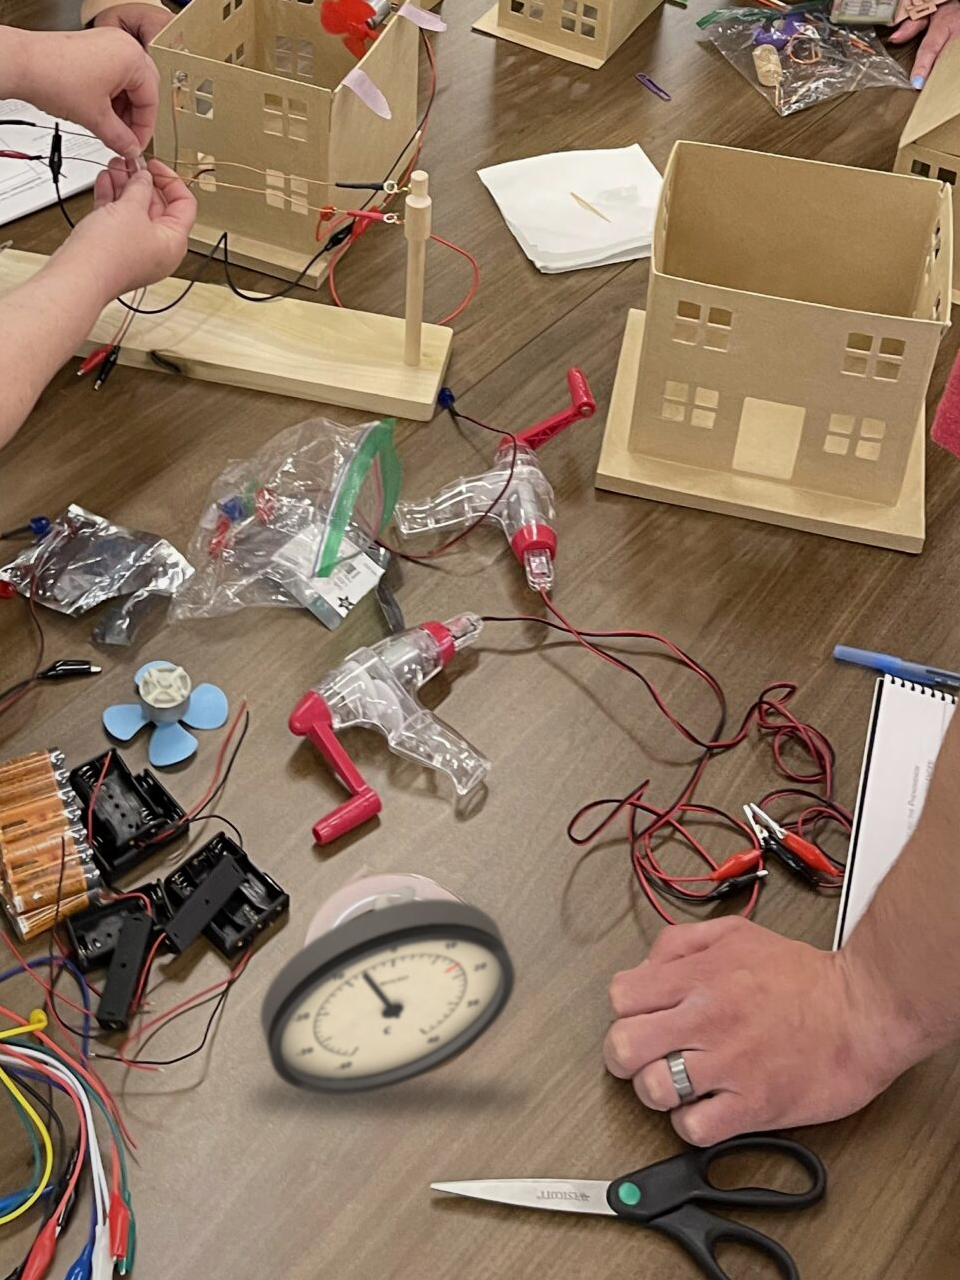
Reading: °C -6
